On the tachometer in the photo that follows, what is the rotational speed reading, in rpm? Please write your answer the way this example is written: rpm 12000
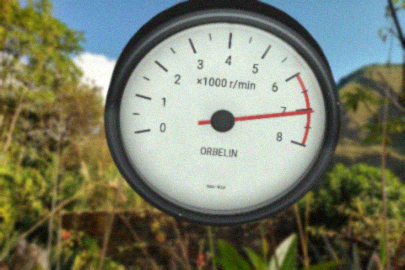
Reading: rpm 7000
